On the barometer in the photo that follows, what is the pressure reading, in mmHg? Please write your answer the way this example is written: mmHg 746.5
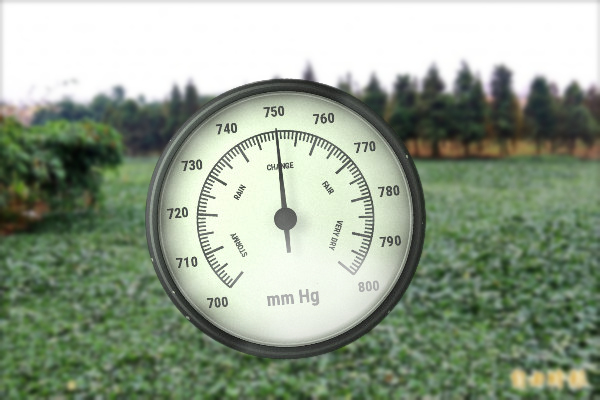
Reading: mmHg 750
